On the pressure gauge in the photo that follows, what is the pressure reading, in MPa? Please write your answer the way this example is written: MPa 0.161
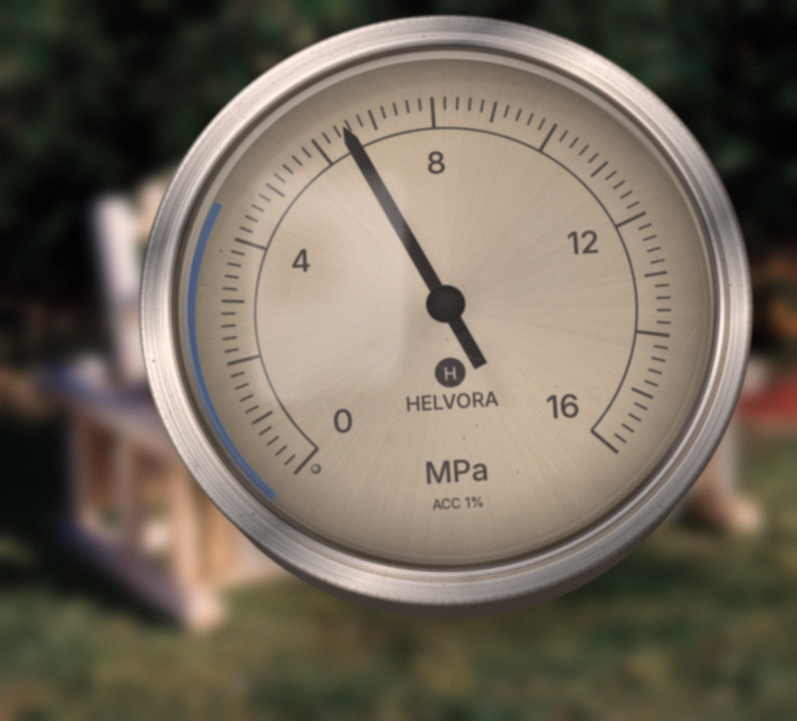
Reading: MPa 6.5
